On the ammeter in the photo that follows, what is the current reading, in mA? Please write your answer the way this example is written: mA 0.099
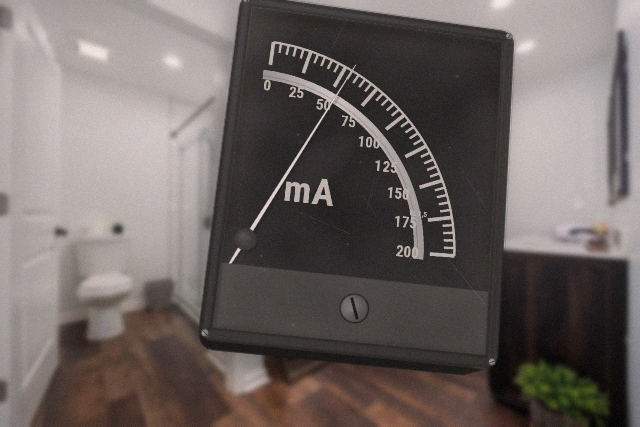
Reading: mA 55
